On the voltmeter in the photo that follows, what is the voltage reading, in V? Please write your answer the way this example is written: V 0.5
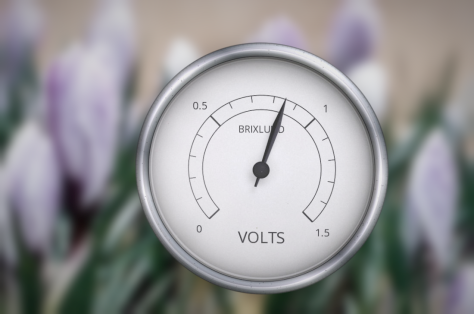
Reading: V 0.85
